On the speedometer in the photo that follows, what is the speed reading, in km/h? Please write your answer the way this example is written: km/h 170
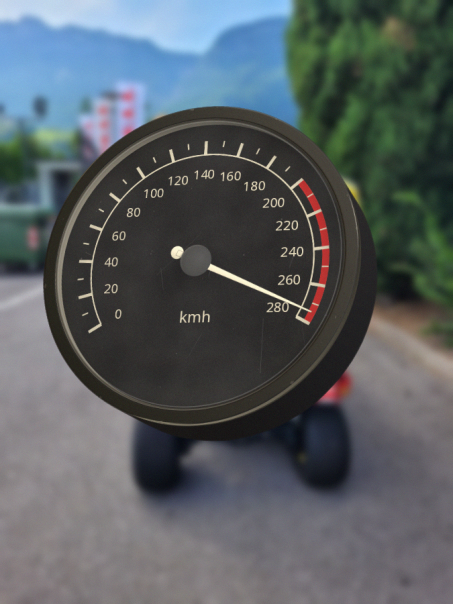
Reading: km/h 275
